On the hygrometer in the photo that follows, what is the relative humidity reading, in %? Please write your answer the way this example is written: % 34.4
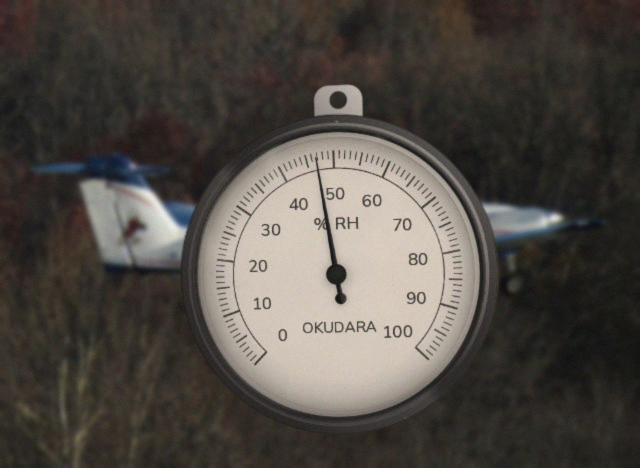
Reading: % 47
